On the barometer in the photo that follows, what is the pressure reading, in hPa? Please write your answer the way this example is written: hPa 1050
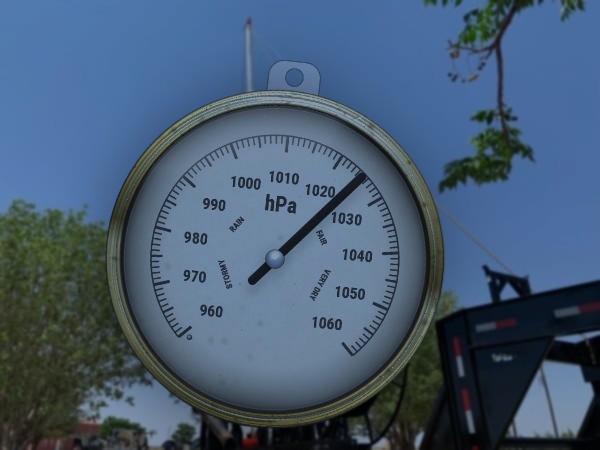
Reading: hPa 1025
